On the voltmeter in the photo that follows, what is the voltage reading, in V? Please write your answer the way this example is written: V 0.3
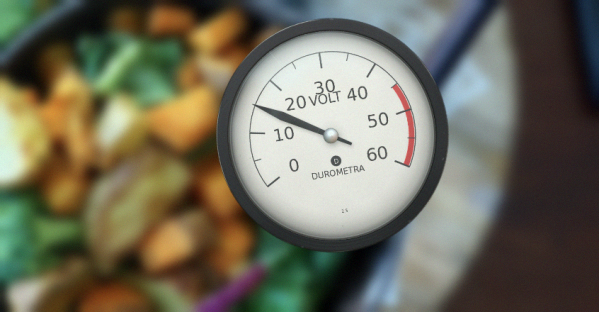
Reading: V 15
